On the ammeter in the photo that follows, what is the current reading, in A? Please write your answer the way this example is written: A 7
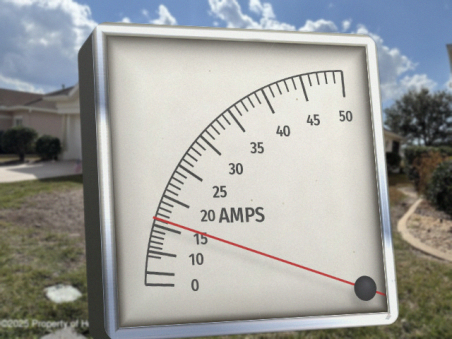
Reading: A 16
